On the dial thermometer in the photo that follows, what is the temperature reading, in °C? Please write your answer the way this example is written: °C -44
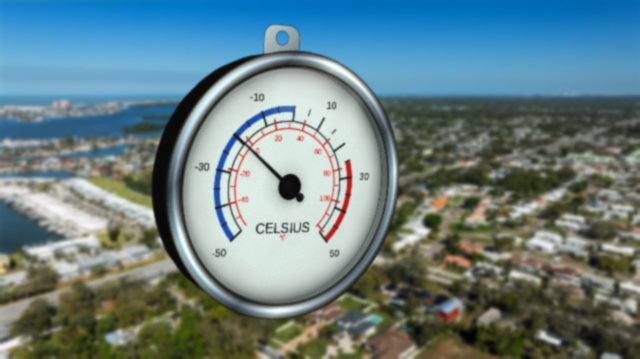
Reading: °C -20
